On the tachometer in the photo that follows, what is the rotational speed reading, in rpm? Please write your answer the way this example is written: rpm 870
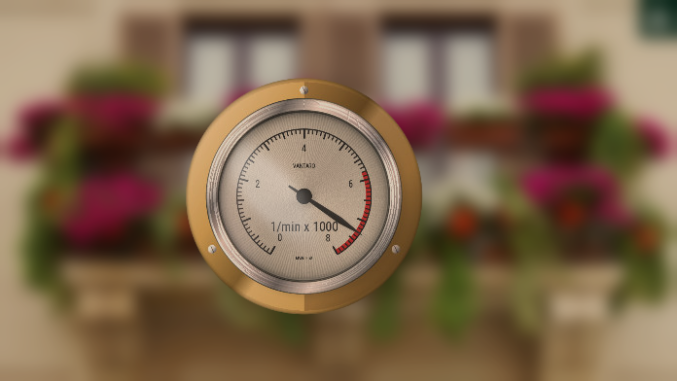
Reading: rpm 7300
